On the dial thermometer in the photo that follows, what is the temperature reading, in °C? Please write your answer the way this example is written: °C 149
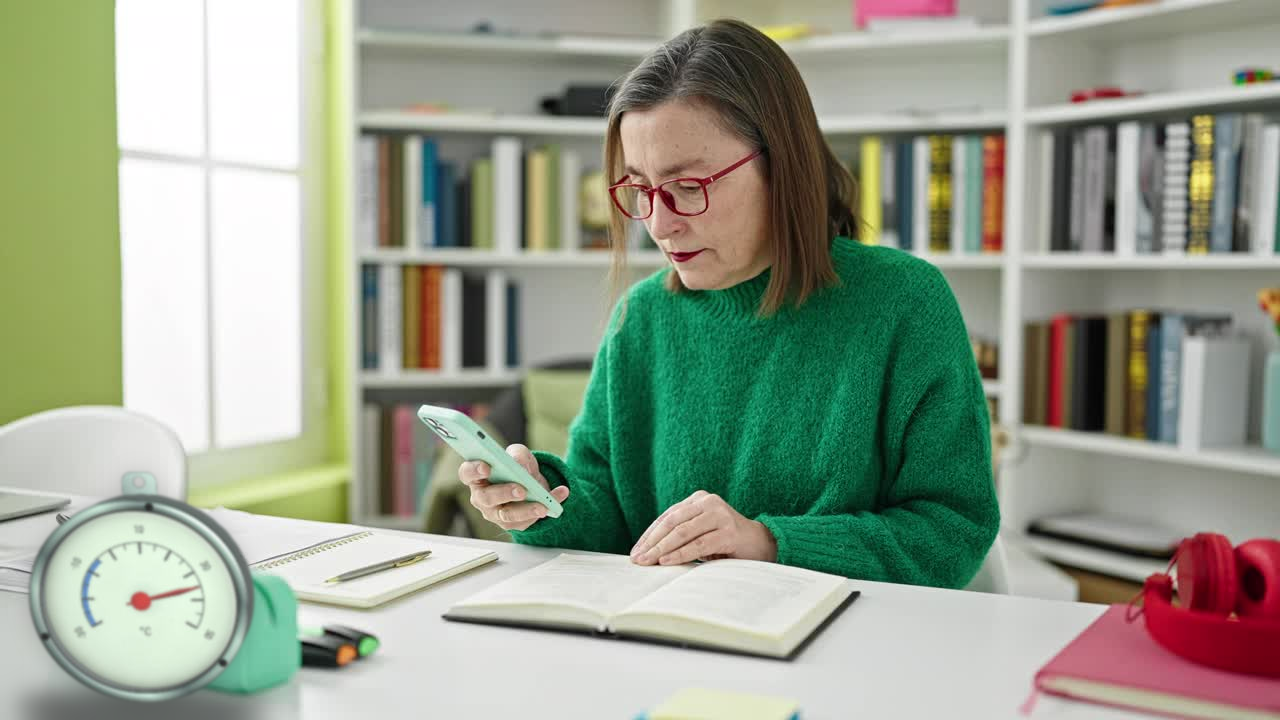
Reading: °C 35
